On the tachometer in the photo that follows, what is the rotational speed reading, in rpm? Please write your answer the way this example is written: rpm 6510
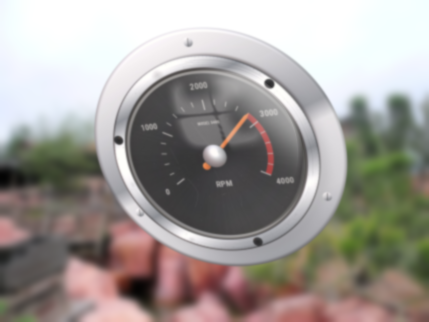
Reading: rpm 2800
